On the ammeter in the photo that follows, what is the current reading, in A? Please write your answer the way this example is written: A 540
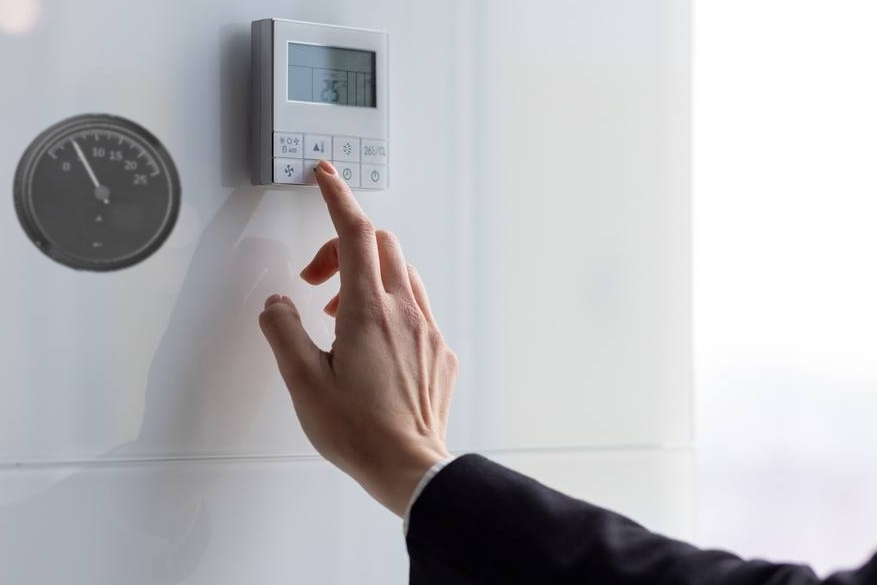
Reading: A 5
